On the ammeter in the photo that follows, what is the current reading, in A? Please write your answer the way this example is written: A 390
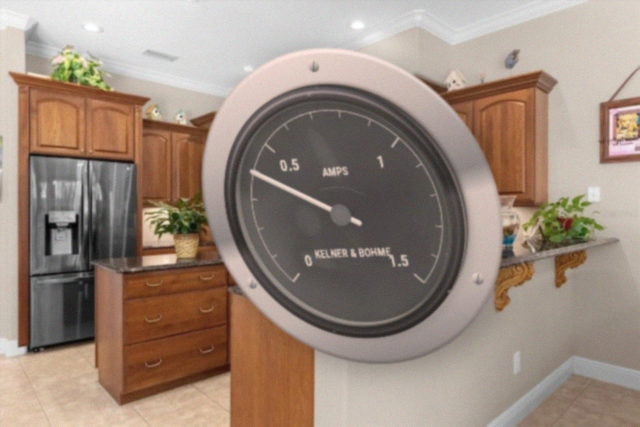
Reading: A 0.4
